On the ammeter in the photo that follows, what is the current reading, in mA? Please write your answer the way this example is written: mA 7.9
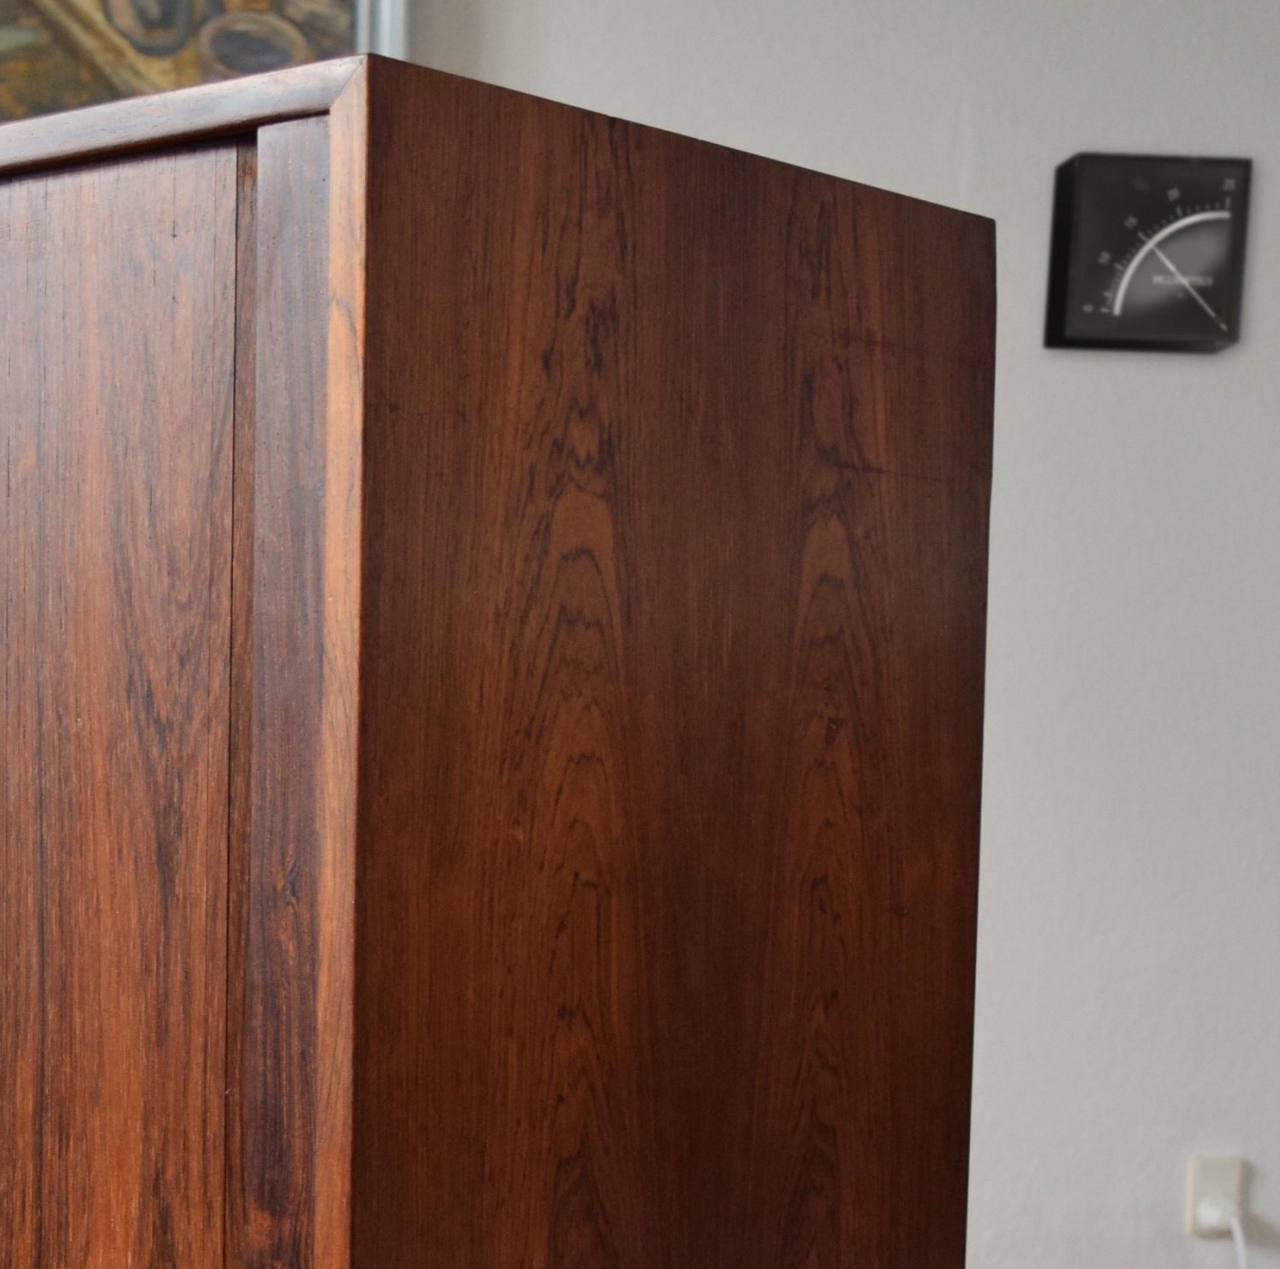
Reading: mA 15
